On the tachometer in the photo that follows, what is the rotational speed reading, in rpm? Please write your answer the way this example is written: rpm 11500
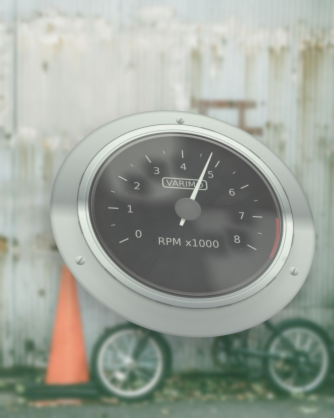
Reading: rpm 4750
